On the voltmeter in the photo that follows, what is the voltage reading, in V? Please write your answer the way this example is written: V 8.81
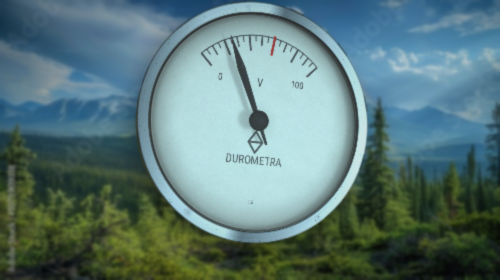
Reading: V 25
